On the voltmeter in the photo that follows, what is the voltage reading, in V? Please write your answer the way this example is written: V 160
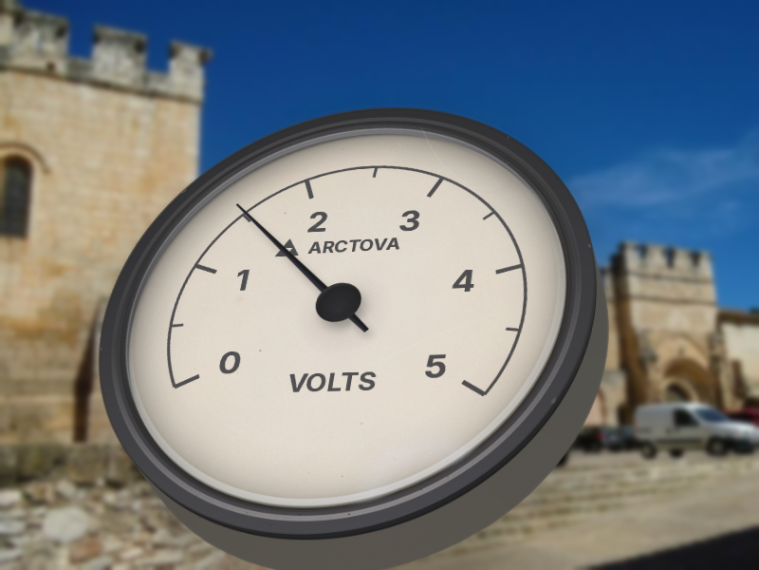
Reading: V 1.5
